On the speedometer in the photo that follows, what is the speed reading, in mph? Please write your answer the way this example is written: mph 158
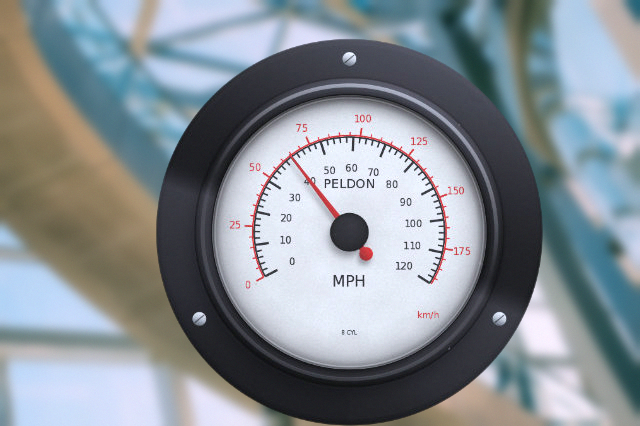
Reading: mph 40
